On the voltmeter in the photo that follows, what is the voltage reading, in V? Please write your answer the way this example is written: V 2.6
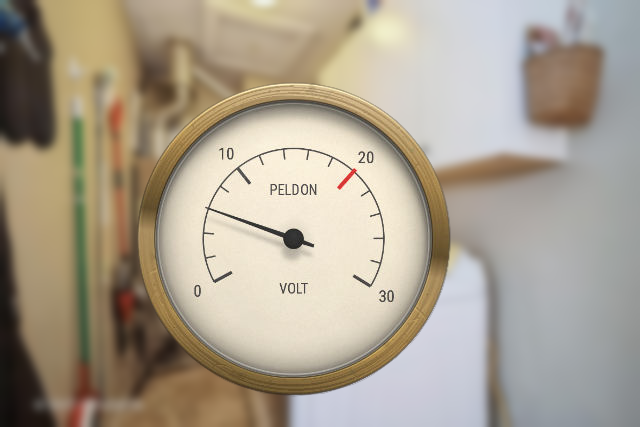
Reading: V 6
